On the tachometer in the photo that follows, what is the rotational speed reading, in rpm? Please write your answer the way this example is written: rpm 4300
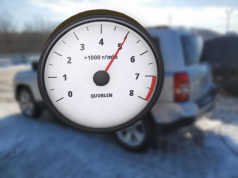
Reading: rpm 5000
